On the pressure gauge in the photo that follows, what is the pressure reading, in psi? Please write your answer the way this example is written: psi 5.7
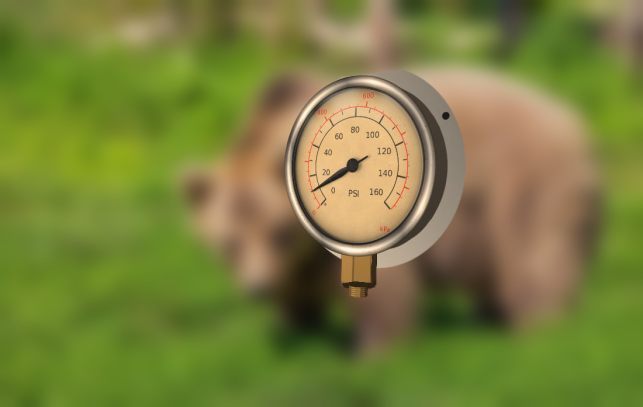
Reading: psi 10
